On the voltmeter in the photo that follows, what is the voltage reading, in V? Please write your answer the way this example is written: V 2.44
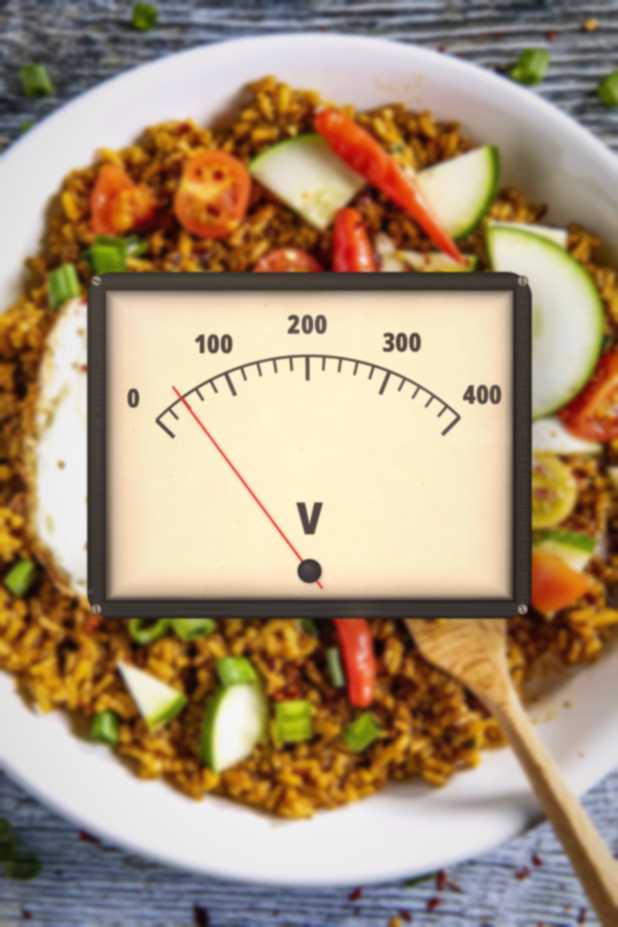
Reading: V 40
